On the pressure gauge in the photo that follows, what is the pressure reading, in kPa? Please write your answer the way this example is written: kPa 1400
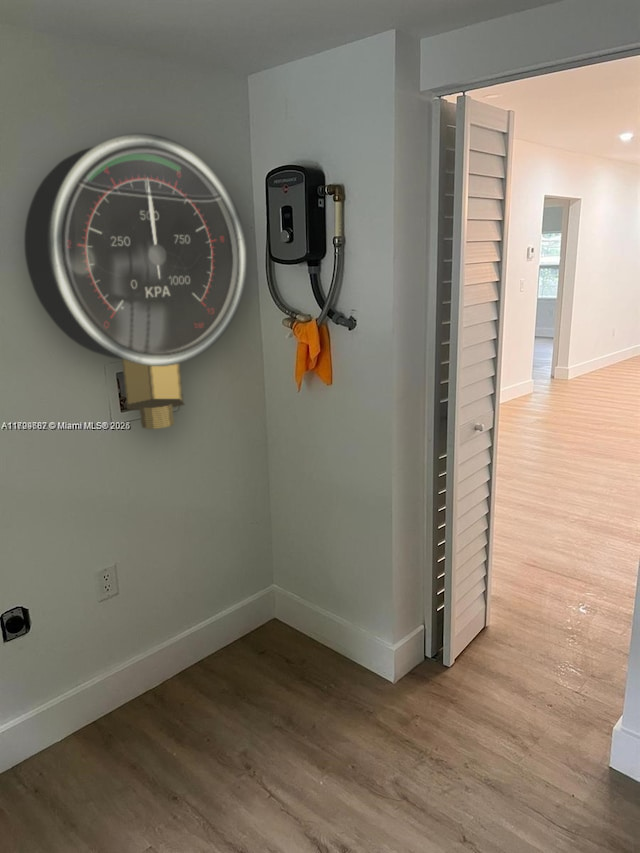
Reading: kPa 500
